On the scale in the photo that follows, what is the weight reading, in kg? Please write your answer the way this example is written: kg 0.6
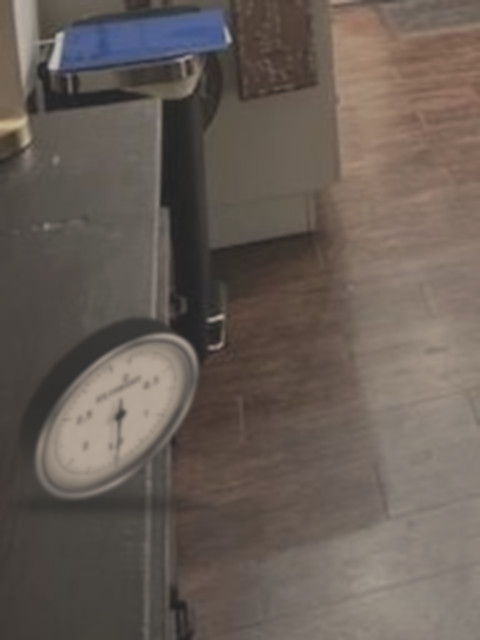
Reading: kg 1.5
